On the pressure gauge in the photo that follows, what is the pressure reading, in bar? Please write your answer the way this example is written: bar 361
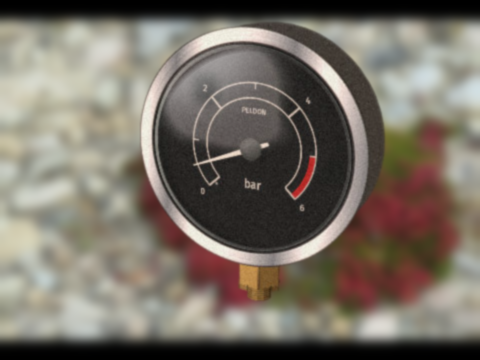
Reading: bar 0.5
